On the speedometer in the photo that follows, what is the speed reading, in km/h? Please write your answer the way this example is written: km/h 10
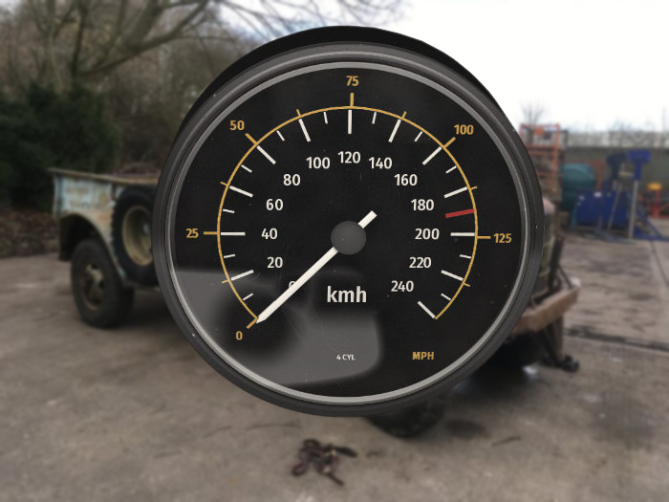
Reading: km/h 0
